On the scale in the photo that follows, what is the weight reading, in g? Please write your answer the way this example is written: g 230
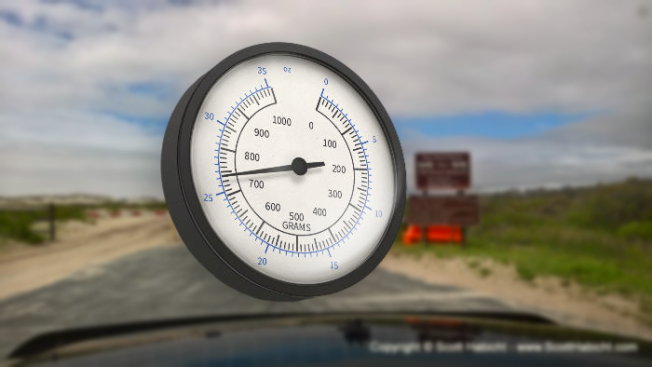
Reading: g 740
